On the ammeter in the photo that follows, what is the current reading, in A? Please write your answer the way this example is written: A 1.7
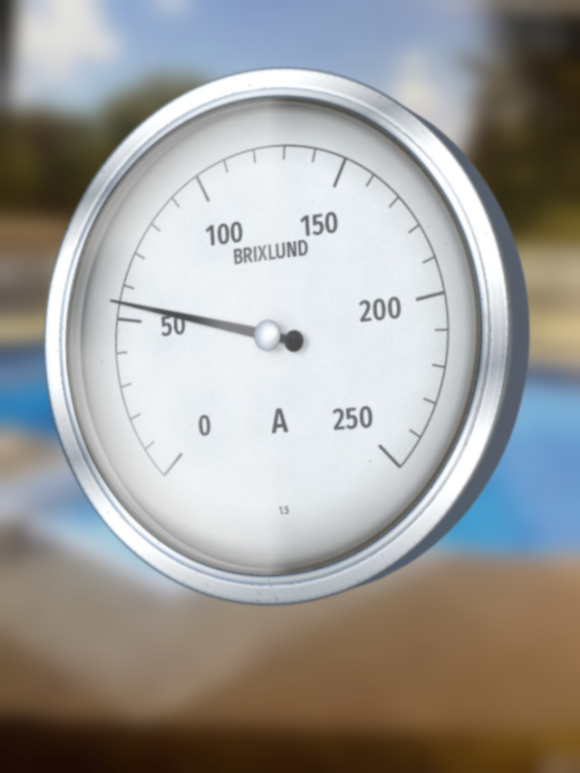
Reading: A 55
